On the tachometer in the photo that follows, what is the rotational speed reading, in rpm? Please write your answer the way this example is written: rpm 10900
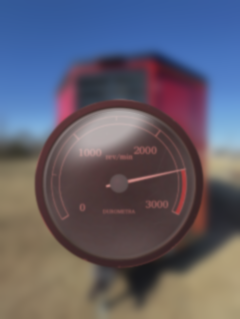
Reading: rpm 2500
